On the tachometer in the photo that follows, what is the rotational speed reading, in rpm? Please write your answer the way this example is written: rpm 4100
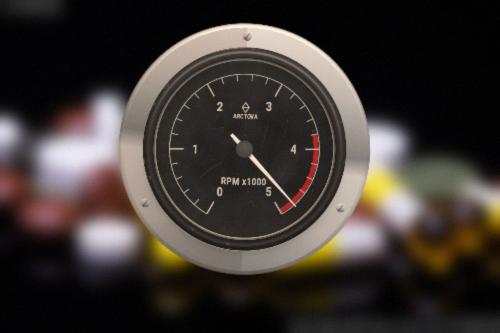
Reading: rpm 4800
